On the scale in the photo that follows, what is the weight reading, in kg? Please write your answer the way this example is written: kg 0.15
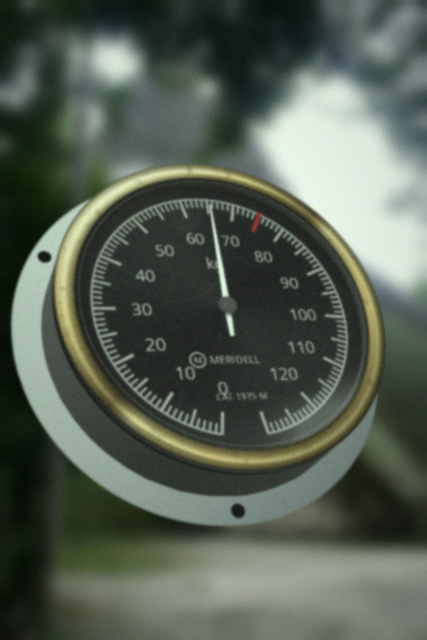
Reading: kg 65
